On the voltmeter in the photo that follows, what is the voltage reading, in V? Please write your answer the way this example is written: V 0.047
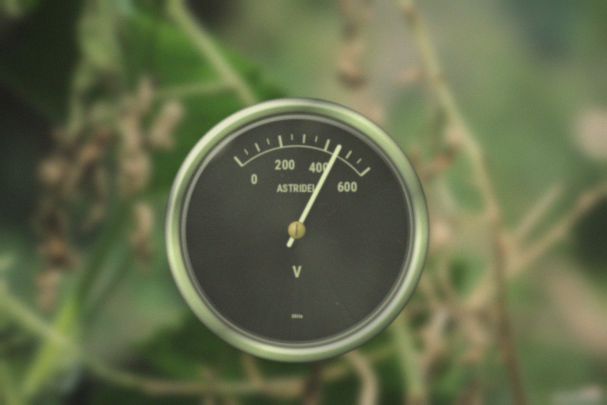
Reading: V 450
